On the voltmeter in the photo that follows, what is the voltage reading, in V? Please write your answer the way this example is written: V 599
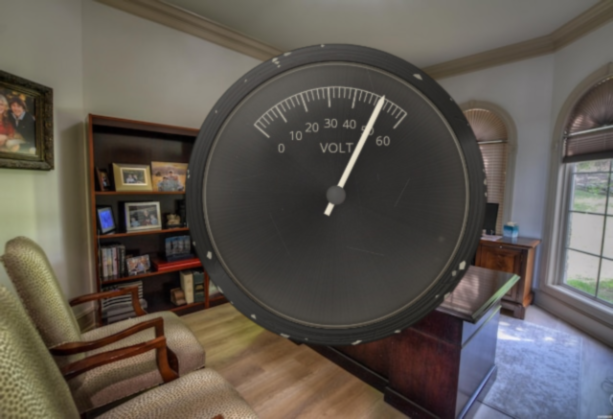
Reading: V 50
